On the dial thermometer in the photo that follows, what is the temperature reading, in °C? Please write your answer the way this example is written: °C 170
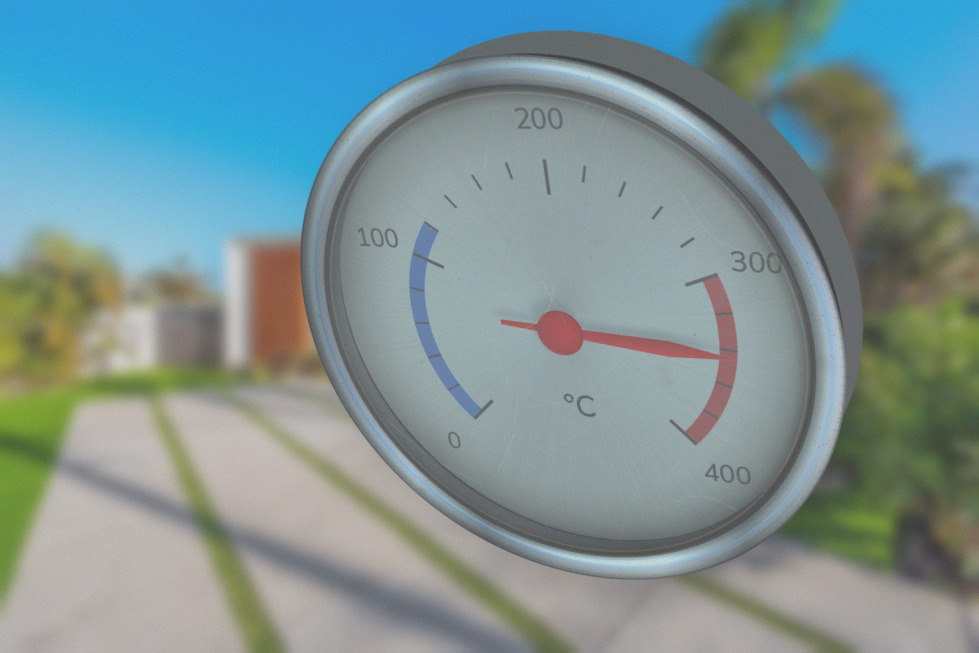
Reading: °C 340
